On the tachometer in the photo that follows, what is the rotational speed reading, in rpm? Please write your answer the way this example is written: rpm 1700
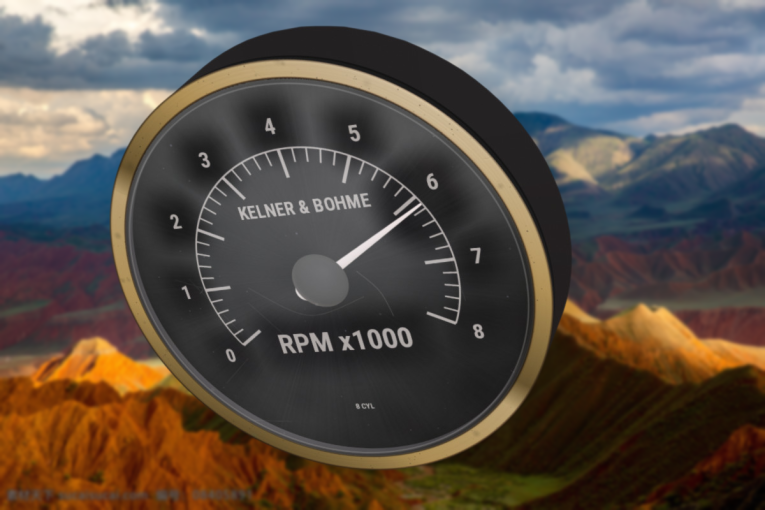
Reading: rpm 6100
